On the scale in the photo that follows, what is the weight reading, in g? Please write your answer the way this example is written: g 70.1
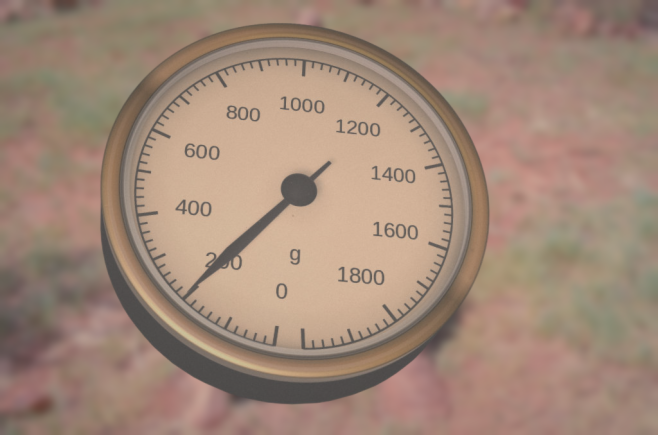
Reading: g 200
